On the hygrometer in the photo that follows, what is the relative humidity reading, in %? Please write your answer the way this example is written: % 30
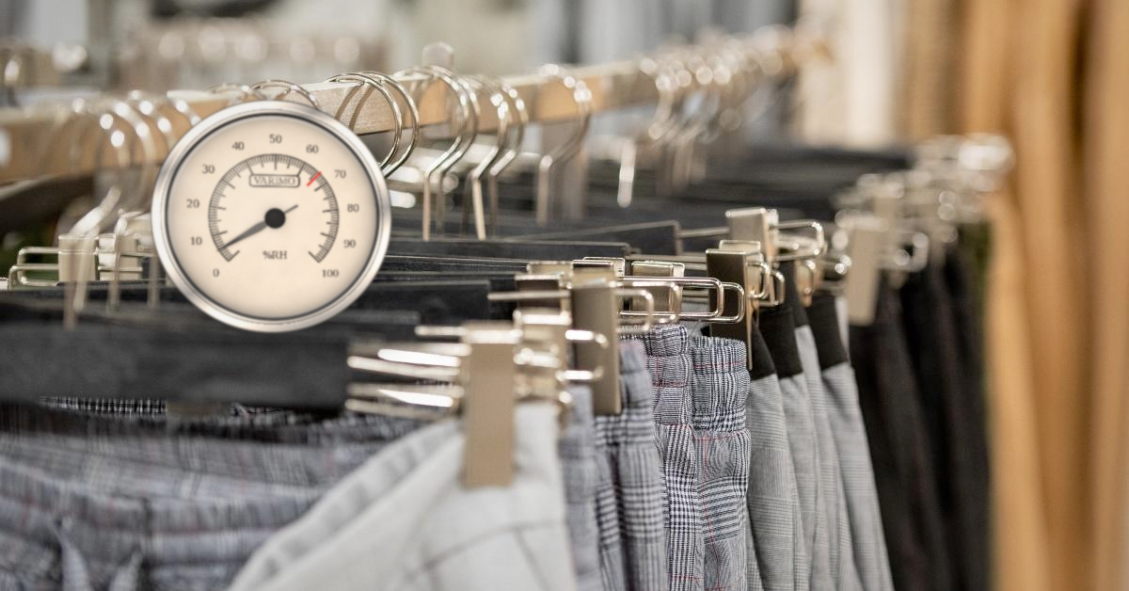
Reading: % 5
